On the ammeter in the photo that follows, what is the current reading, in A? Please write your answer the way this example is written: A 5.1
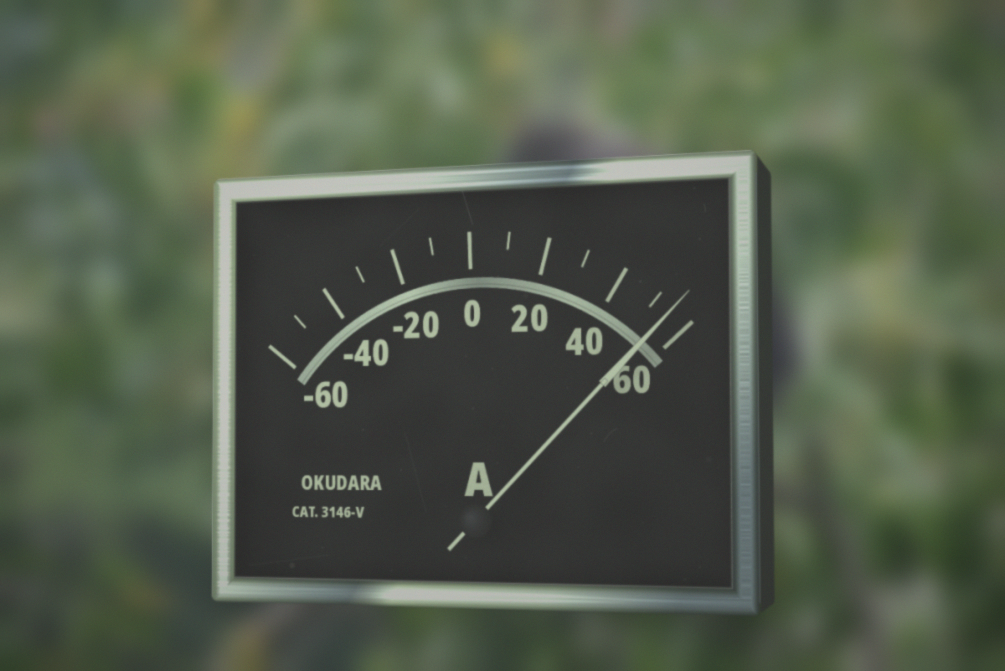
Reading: A 55
